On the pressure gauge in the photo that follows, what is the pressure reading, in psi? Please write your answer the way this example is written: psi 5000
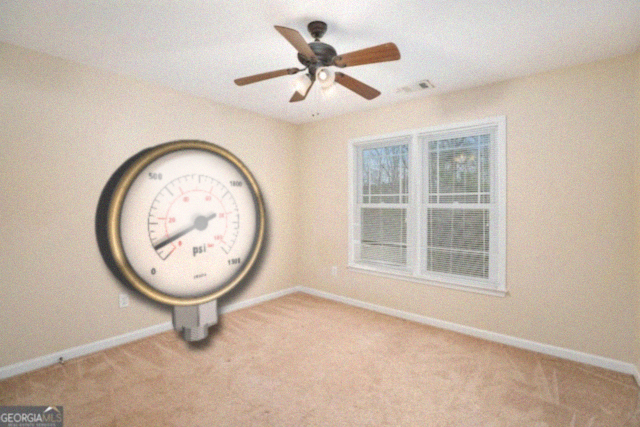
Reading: psi 100
